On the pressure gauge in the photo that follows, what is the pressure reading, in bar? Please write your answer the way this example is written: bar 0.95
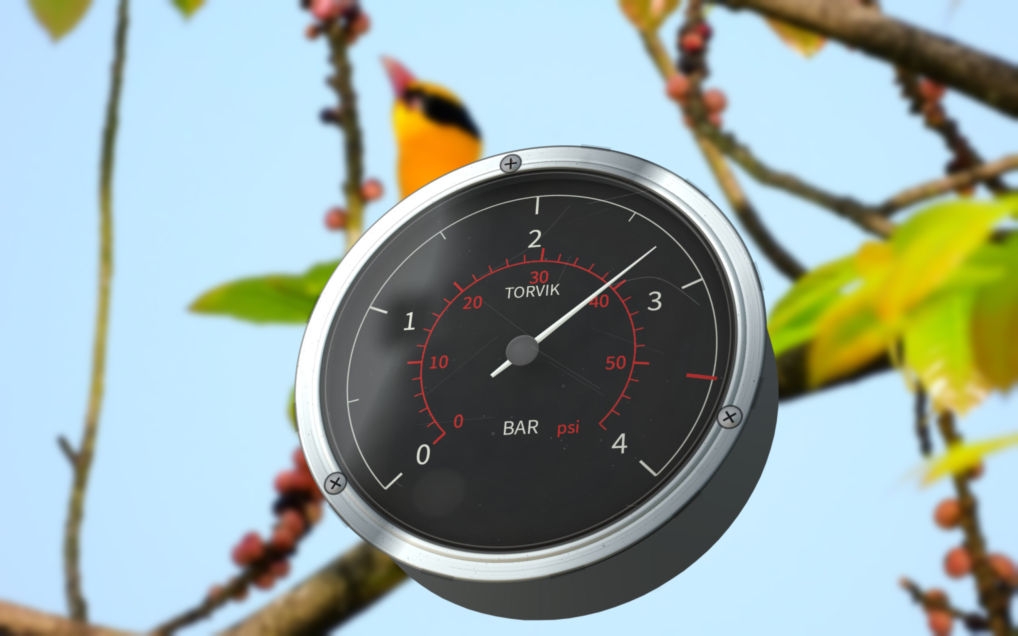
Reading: bar 2.75
